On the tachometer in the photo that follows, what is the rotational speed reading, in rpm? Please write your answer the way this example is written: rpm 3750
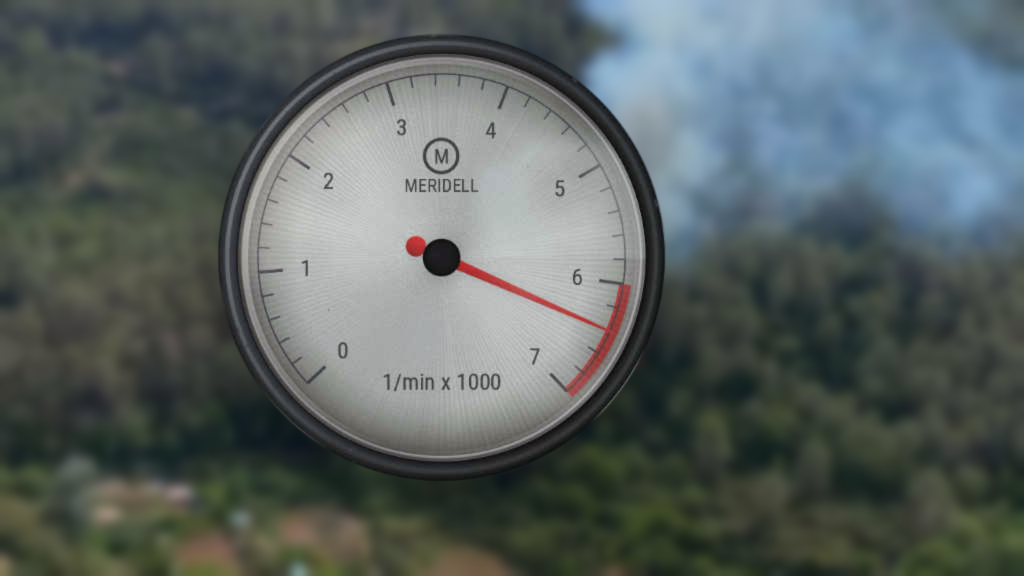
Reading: rpm 6400
